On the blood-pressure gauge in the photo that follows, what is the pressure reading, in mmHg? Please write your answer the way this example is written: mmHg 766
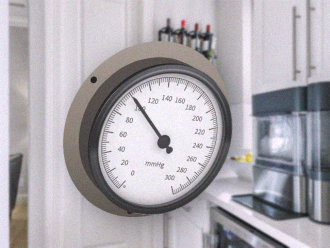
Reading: mmHg 100
